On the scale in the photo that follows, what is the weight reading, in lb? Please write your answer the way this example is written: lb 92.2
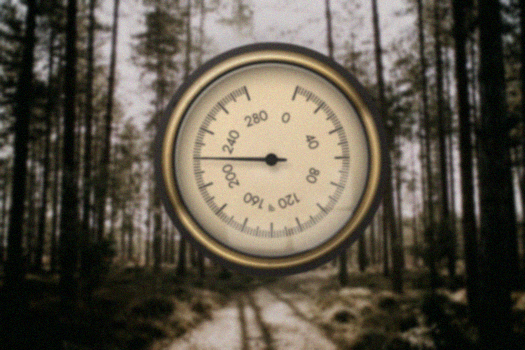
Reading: lb 220
